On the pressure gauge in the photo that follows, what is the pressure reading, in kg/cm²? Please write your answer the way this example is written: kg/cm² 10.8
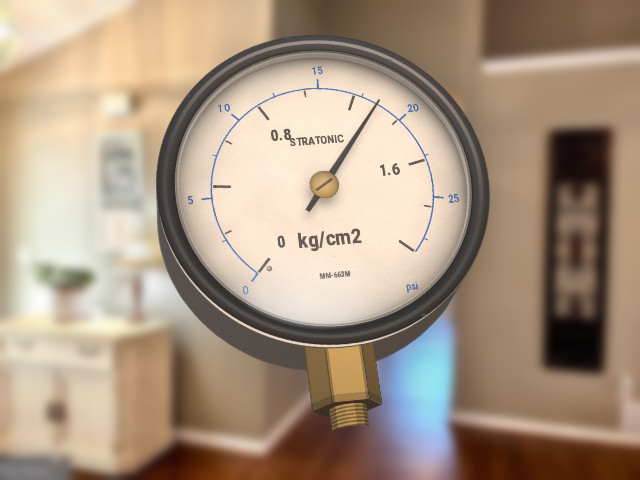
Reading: kg/cm² 1.3
